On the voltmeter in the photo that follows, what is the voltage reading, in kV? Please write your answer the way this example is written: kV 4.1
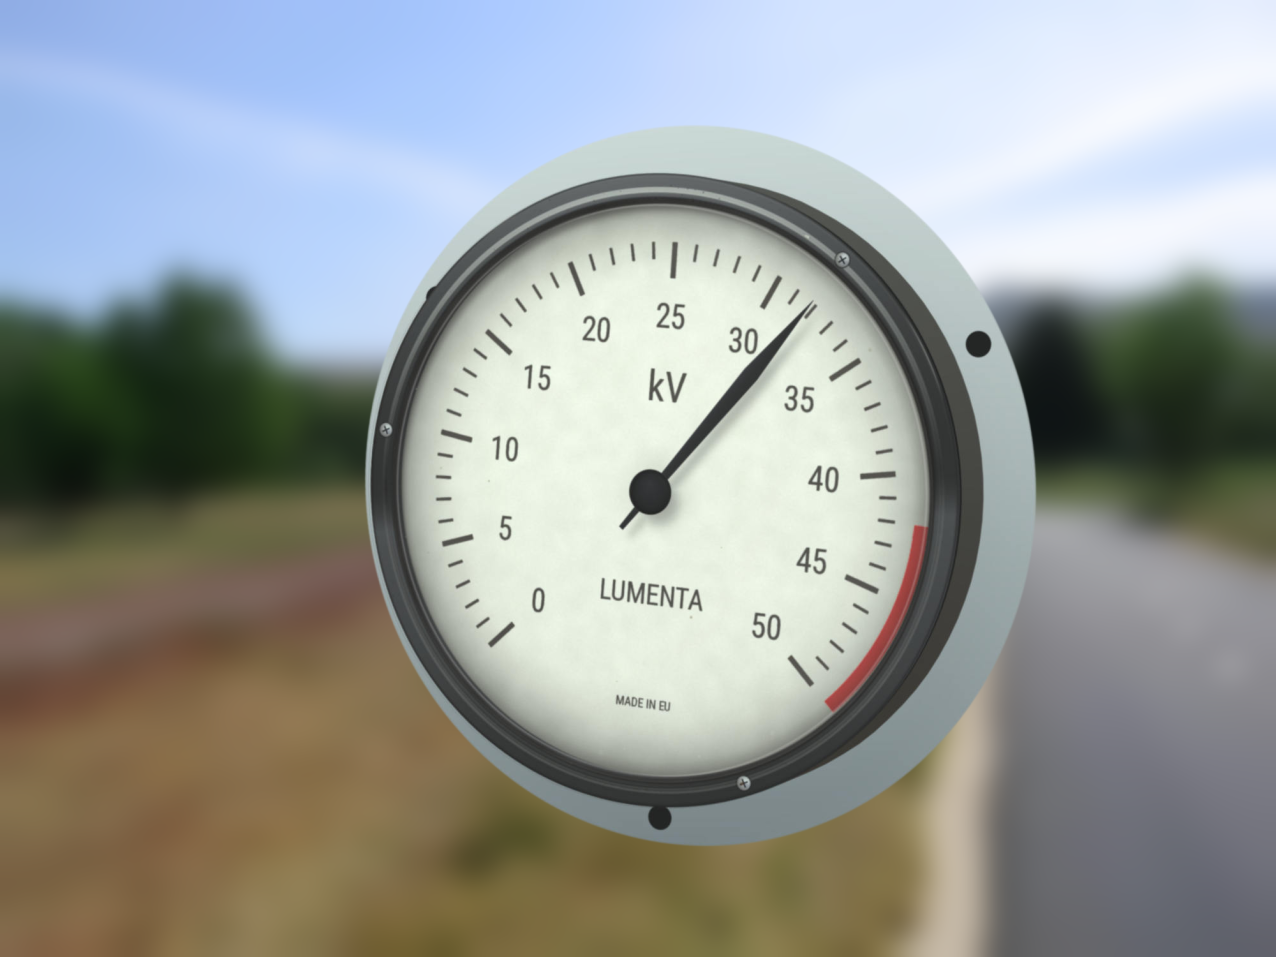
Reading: kV 32
